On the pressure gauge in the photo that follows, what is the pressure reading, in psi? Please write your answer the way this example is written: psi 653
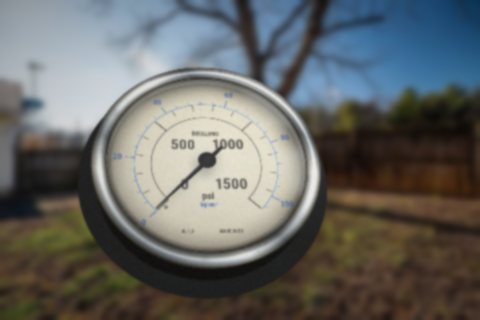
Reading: psi 0
